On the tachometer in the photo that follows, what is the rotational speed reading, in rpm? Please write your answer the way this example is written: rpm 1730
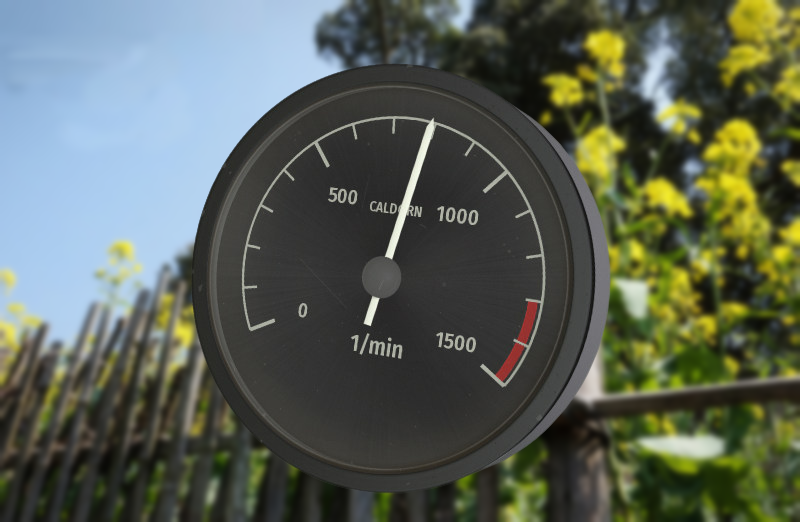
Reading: rpm 800
